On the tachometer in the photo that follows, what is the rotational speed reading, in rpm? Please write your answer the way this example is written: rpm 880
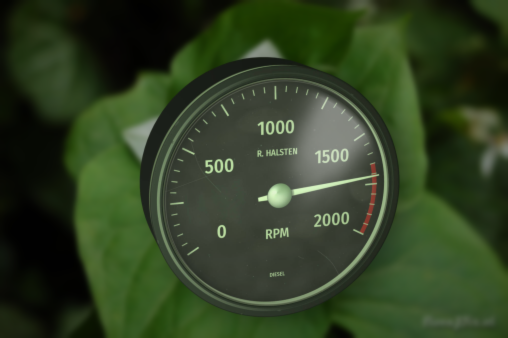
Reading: rpm 1700
